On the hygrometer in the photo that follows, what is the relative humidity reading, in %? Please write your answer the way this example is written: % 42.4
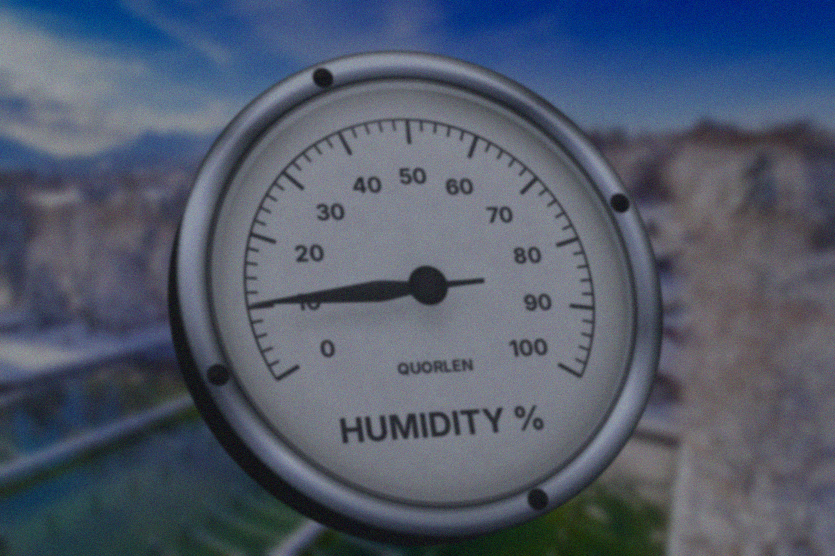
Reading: % 10
